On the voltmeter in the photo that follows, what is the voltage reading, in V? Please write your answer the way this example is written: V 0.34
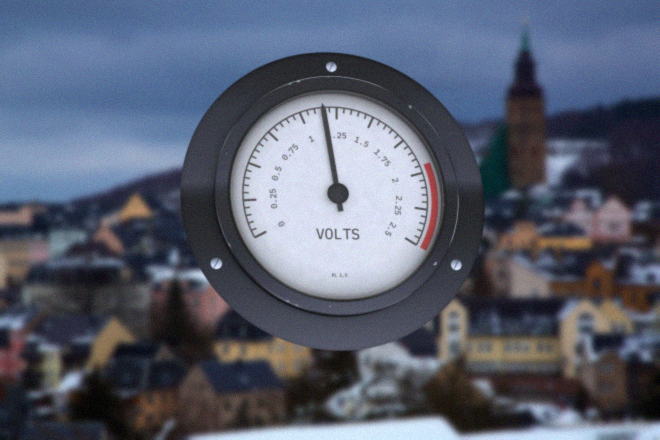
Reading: V 1.15
